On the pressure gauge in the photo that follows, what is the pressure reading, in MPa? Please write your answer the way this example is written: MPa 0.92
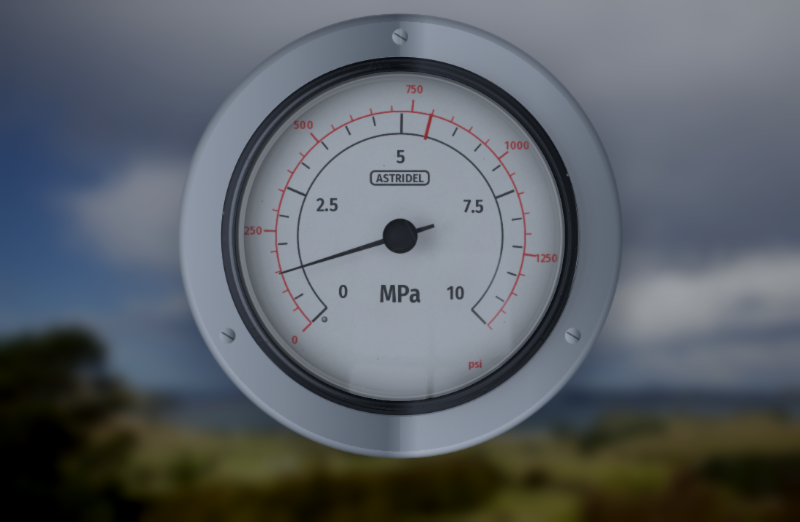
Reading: MPa 1
